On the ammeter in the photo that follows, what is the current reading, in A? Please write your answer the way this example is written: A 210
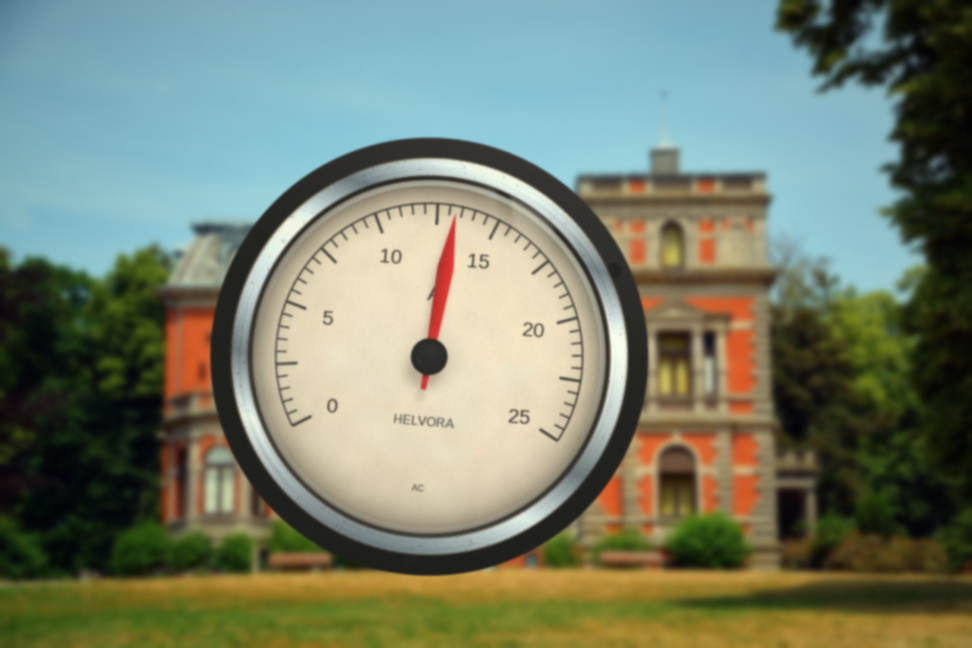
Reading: A 13.25
